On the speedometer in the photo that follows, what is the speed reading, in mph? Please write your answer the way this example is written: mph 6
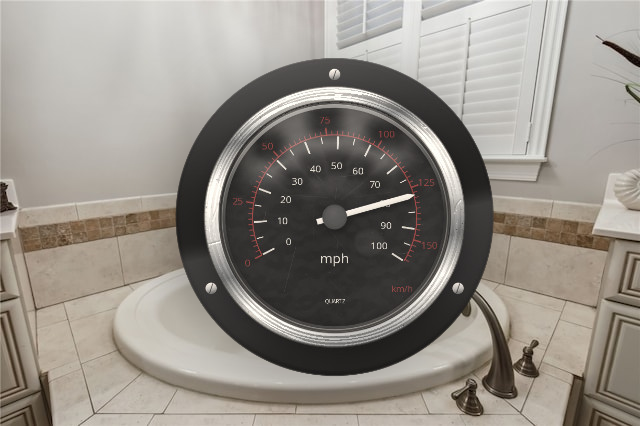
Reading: mph 80
